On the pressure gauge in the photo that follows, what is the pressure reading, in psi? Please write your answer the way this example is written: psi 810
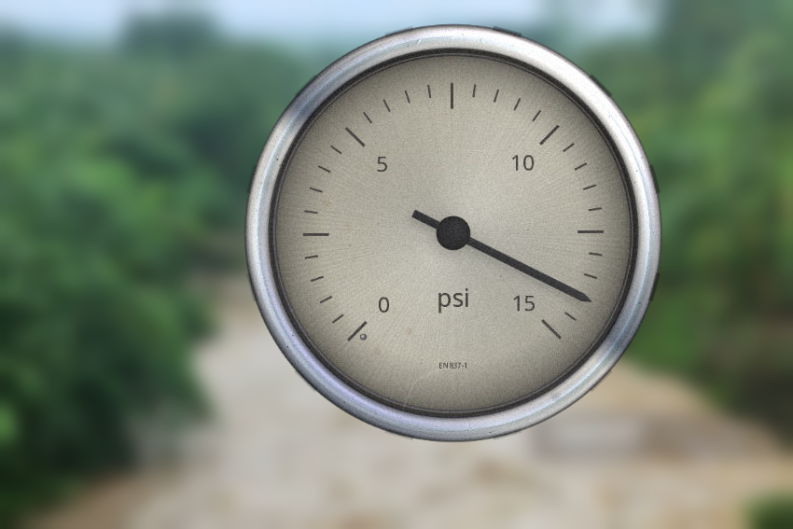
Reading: psi 14
